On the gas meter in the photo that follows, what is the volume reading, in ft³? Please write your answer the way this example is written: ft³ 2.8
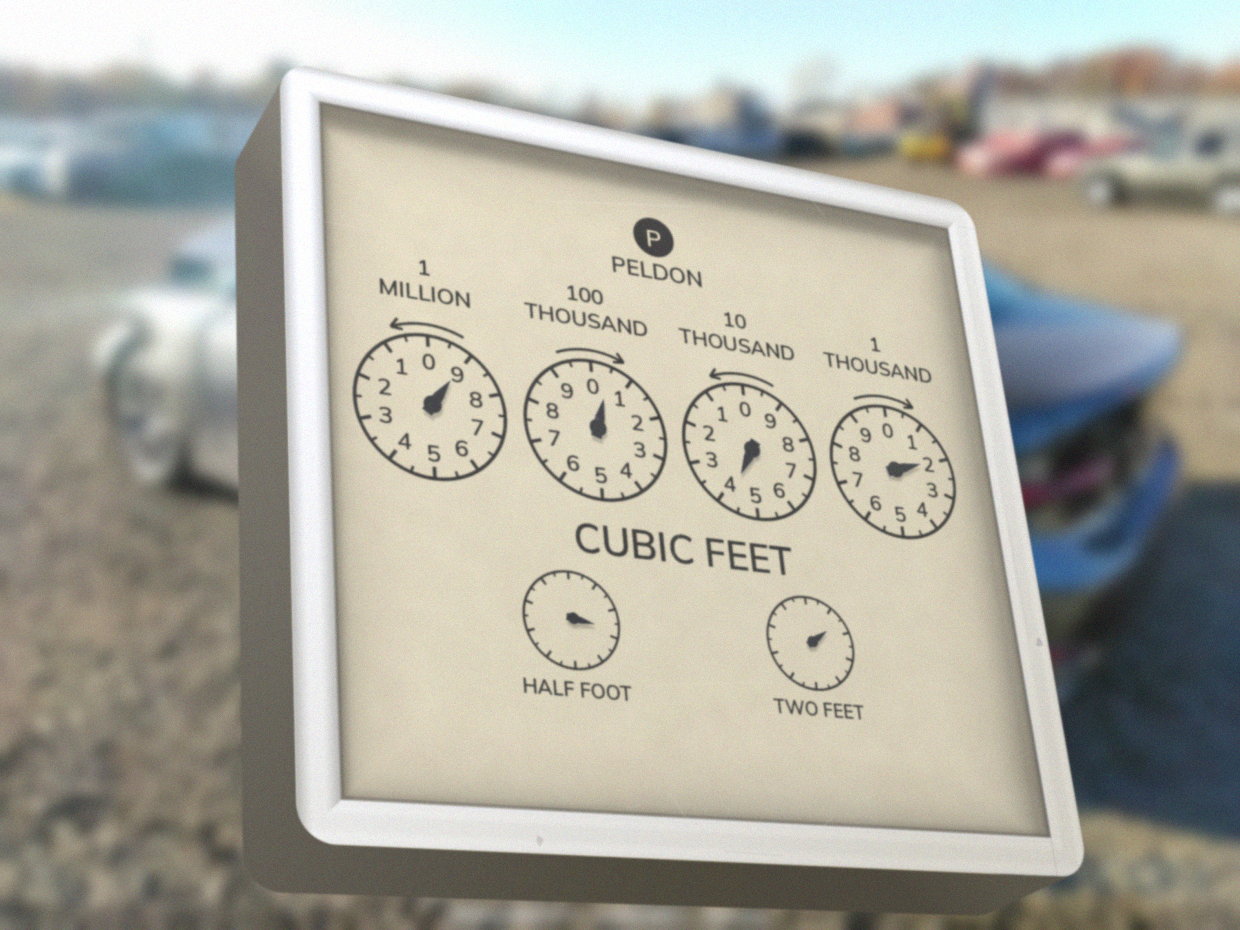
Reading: ft³ 904200
